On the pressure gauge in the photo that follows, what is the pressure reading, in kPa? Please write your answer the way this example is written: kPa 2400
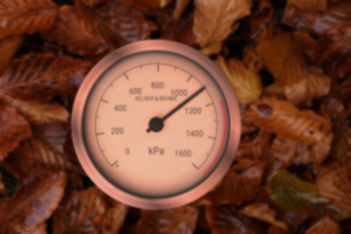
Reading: kPa 1100
